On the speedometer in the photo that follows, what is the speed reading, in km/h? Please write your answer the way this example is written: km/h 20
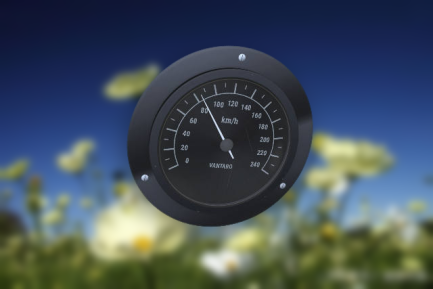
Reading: km/h 85
